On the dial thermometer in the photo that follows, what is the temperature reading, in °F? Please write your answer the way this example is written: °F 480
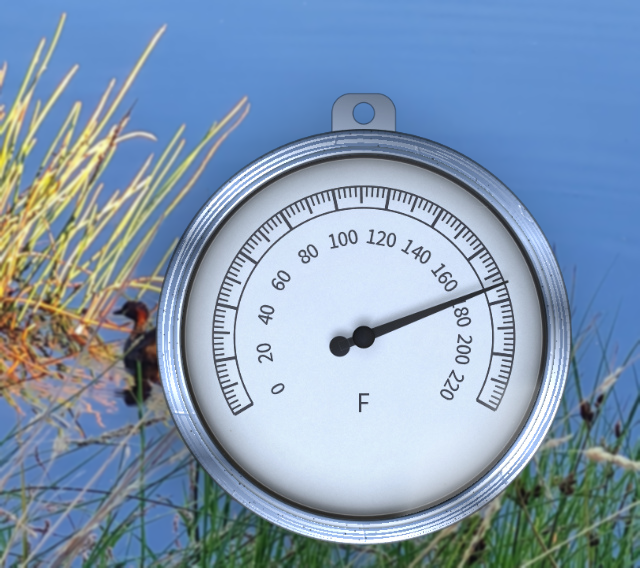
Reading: °F 174
